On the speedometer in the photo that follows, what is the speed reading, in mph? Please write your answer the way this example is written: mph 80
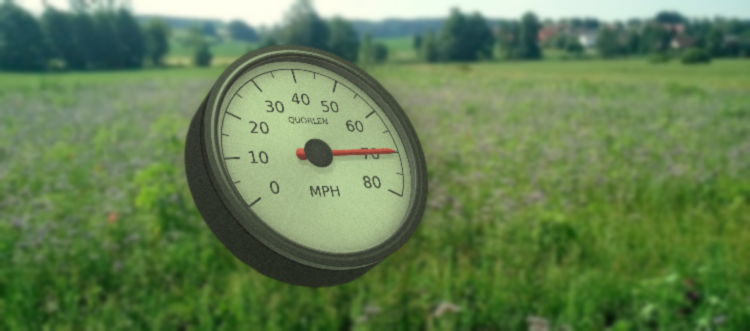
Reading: mph 70
